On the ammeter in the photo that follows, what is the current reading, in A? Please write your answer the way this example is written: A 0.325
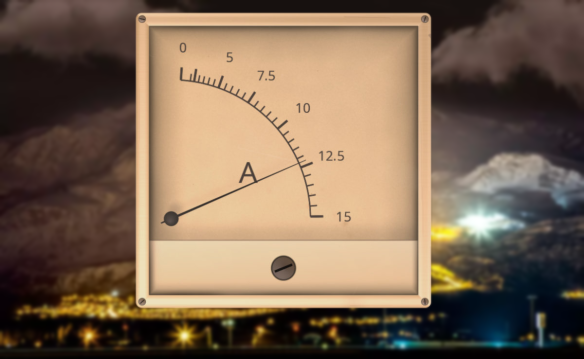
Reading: A 12.25
